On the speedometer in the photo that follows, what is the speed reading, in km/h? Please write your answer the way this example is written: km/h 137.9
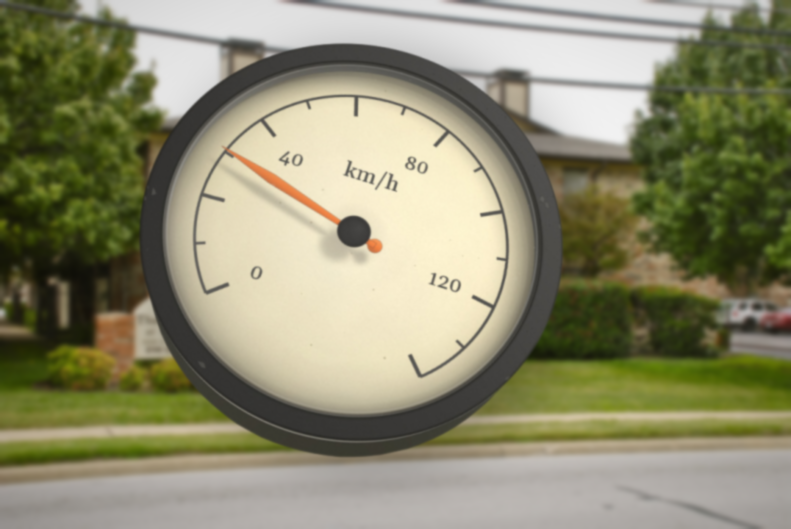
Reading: km/h 30
